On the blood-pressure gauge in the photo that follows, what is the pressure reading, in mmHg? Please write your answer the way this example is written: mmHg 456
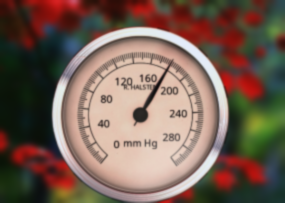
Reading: mmHg 180
